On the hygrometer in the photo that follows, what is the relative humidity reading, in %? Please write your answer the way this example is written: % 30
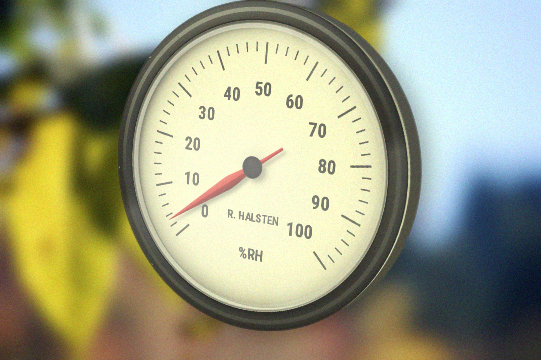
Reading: % 3
